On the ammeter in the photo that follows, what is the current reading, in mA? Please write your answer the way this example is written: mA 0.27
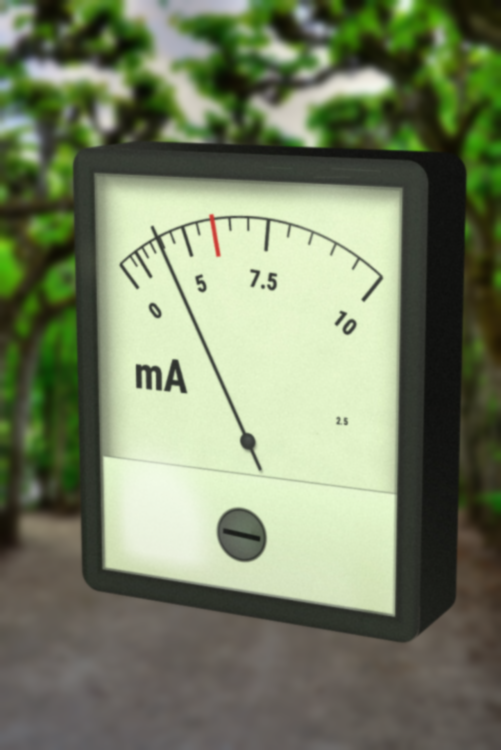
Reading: mA 4
